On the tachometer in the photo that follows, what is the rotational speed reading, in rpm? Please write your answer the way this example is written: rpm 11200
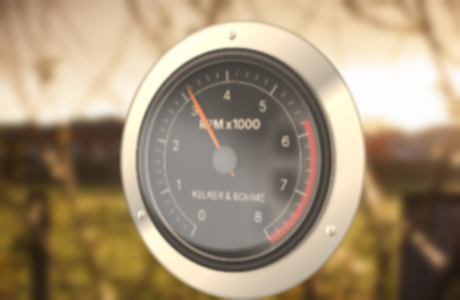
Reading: rpm 3200
